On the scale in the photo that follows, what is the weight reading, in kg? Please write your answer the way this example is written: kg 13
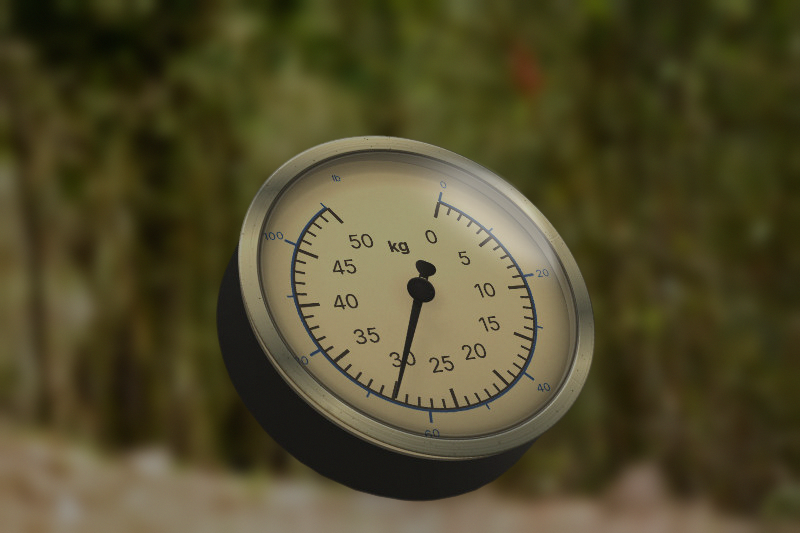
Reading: kg 30
